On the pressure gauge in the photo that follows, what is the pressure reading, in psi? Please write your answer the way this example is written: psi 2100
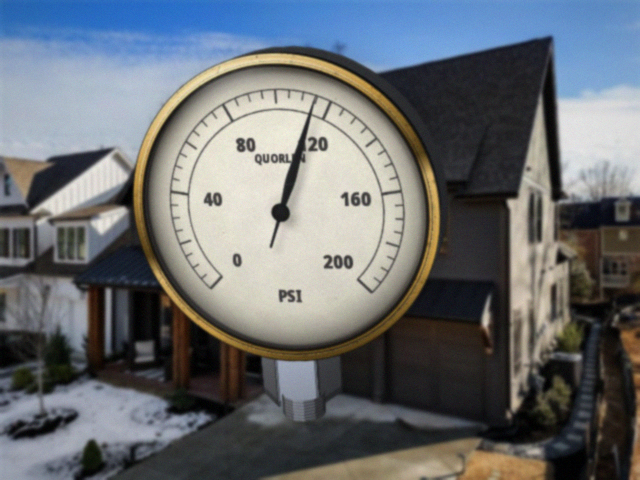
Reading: psi 115
